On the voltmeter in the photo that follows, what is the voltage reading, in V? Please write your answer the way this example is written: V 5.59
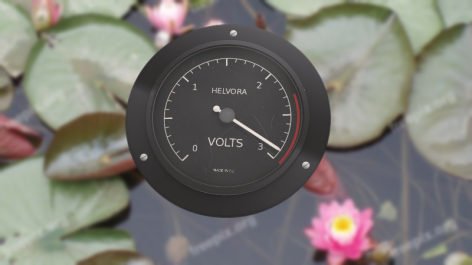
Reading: V 2.9
